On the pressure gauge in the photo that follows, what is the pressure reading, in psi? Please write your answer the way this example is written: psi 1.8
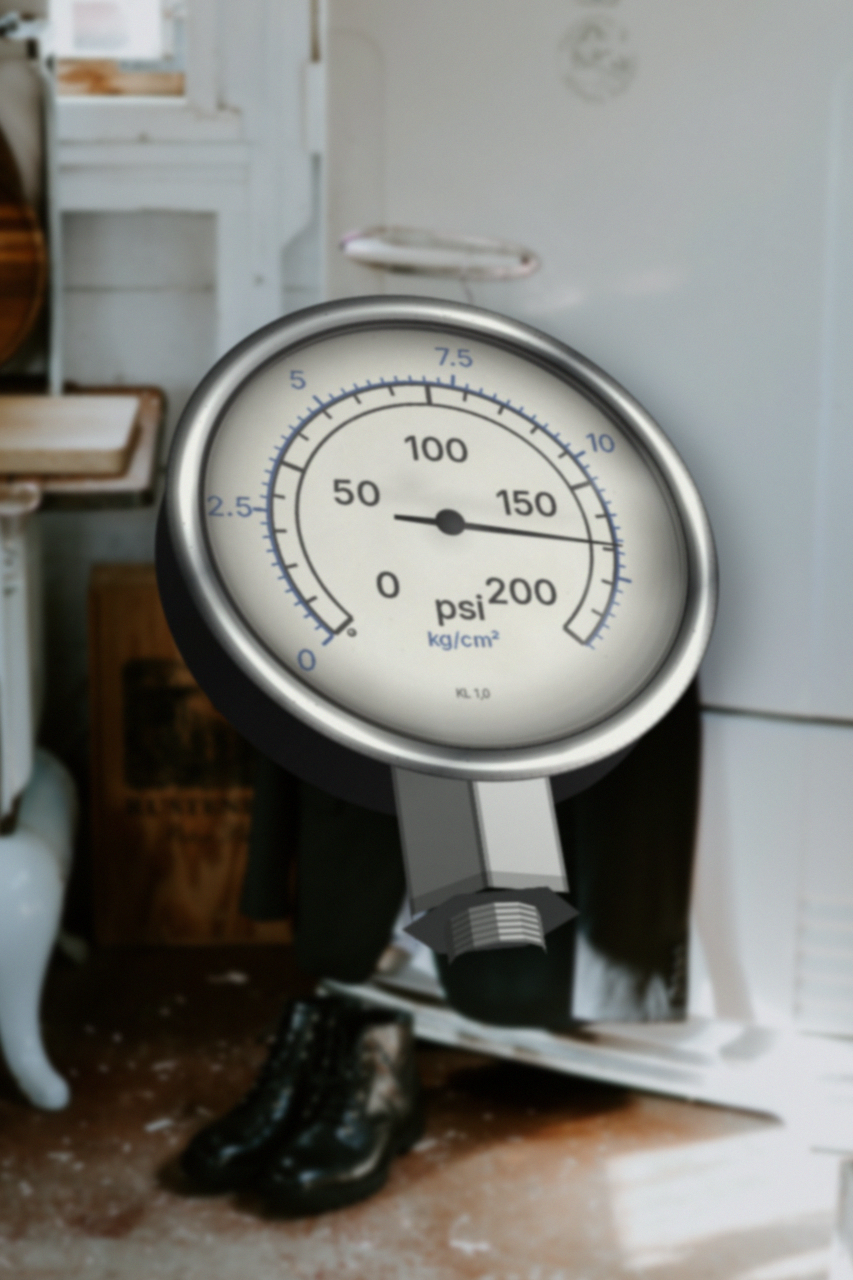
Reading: psi 170
